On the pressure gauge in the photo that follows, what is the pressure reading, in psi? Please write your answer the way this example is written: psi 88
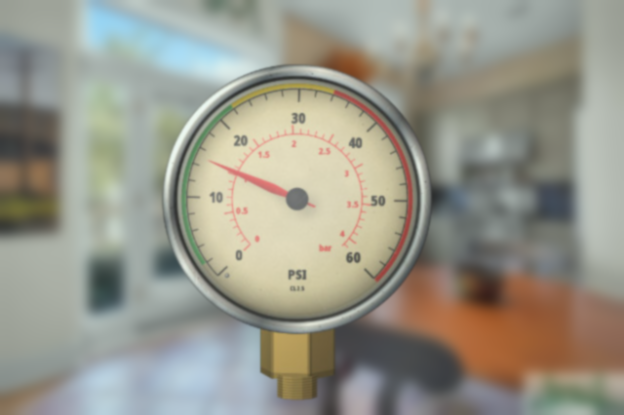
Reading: psi 15
